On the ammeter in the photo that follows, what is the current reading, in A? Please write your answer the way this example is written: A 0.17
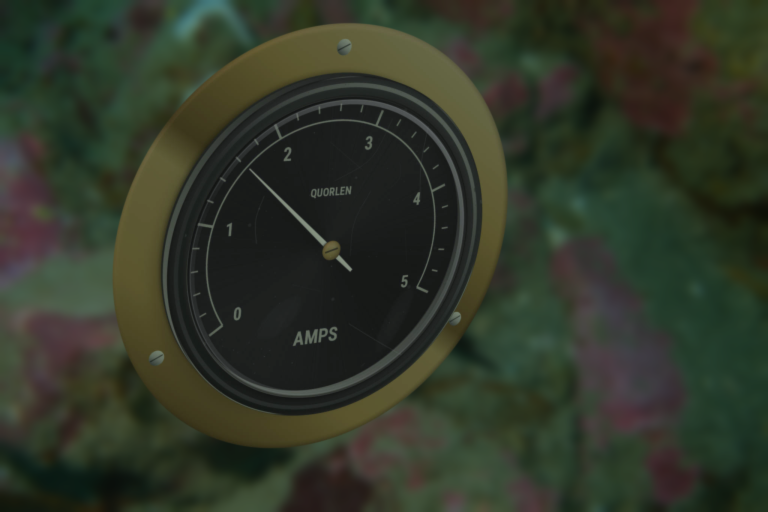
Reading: A 1.6
